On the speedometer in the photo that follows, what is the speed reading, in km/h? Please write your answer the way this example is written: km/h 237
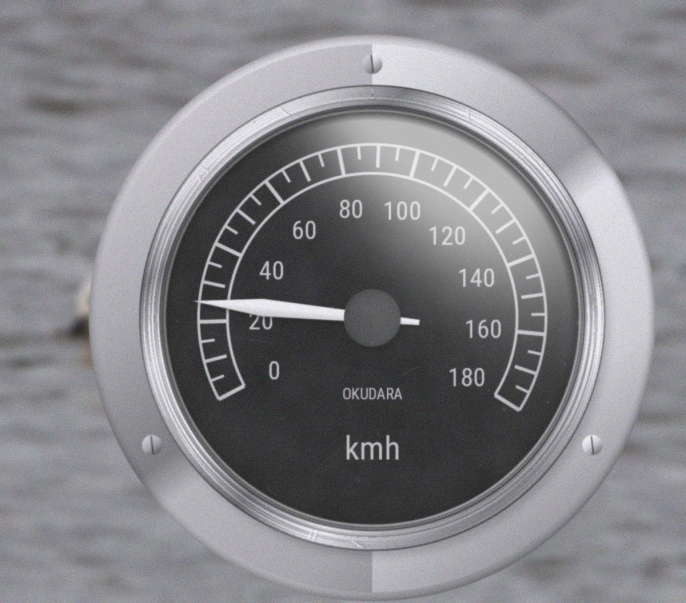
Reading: km/h 25
